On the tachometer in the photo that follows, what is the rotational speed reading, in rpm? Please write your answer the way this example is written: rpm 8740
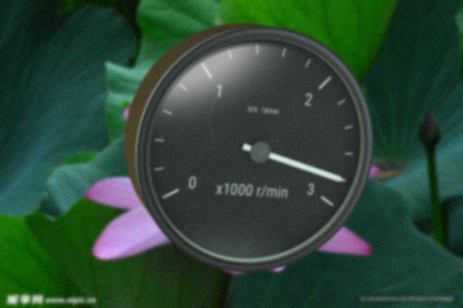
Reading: rpm 2800
